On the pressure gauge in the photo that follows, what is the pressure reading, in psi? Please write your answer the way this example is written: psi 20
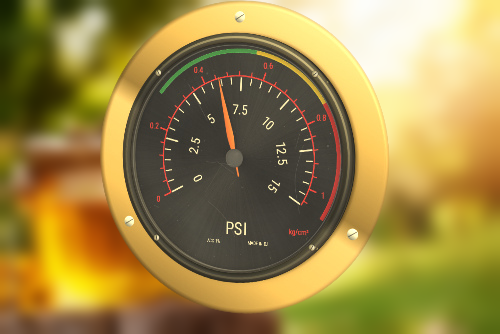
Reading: psi 6.5
